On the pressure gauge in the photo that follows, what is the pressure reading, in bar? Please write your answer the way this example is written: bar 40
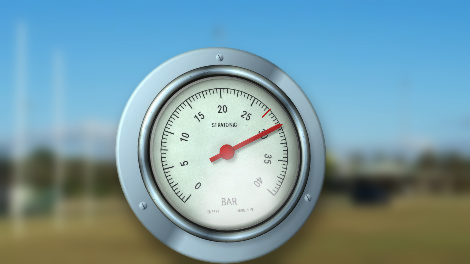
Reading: bar 30
